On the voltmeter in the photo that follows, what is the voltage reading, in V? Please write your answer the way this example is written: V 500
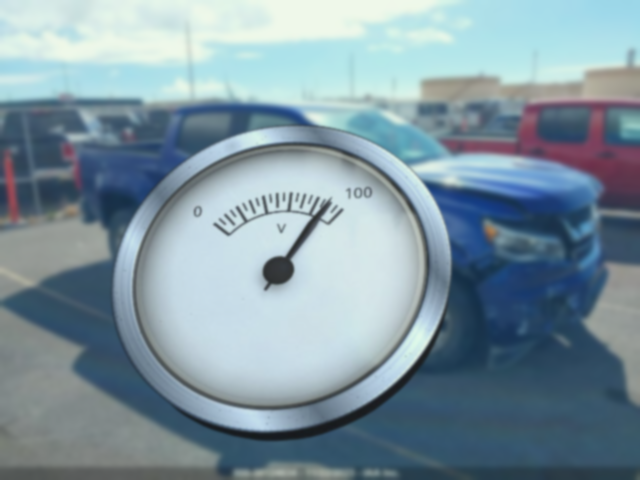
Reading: V 90
